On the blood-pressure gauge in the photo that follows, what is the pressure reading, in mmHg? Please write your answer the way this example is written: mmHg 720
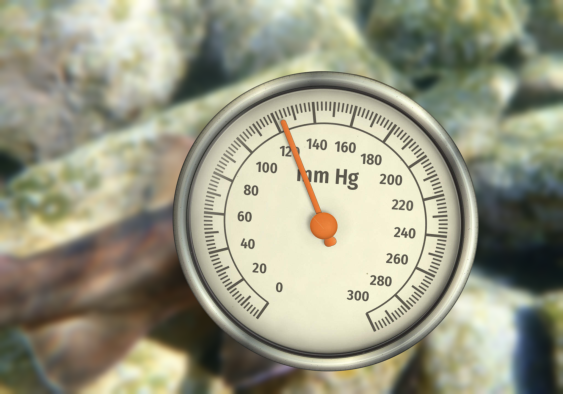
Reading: mmHg 124
